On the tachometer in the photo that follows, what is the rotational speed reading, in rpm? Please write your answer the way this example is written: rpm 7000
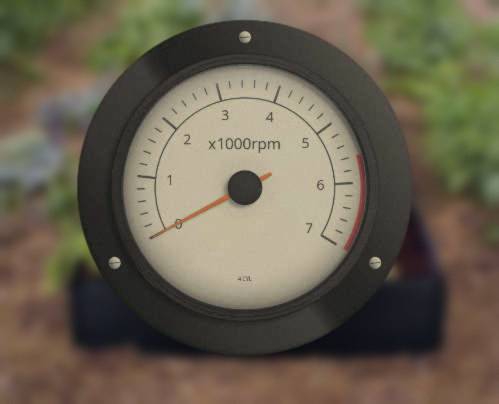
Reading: rpm 0
